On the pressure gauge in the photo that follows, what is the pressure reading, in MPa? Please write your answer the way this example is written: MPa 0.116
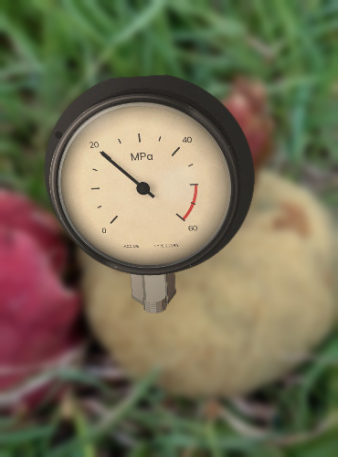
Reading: MPa 20
